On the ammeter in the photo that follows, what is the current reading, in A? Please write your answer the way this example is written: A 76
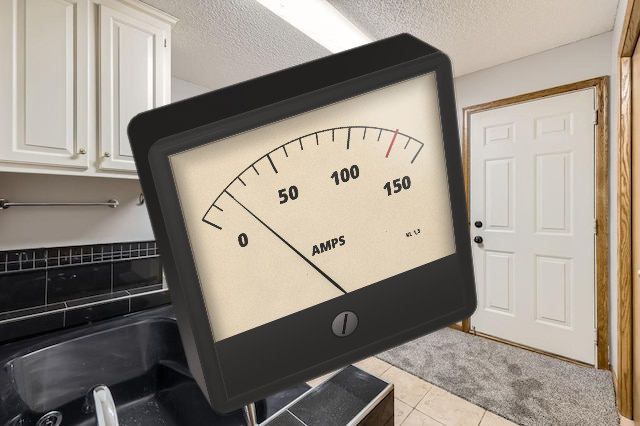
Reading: A 20
